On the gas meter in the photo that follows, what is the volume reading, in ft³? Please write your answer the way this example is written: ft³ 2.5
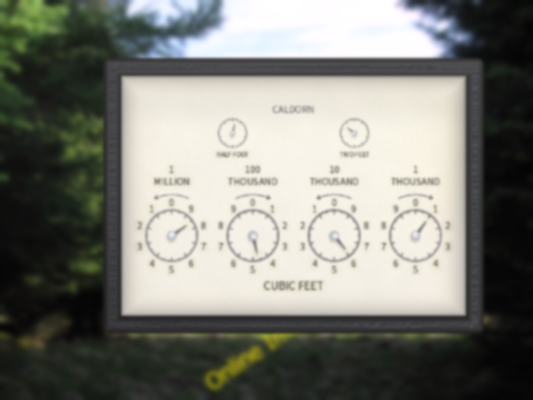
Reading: ft³ 846100
